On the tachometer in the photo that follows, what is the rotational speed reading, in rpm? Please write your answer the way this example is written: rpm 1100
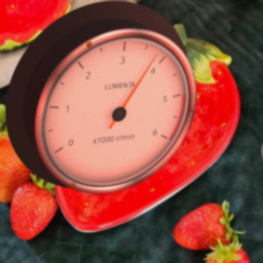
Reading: rpm 3750
